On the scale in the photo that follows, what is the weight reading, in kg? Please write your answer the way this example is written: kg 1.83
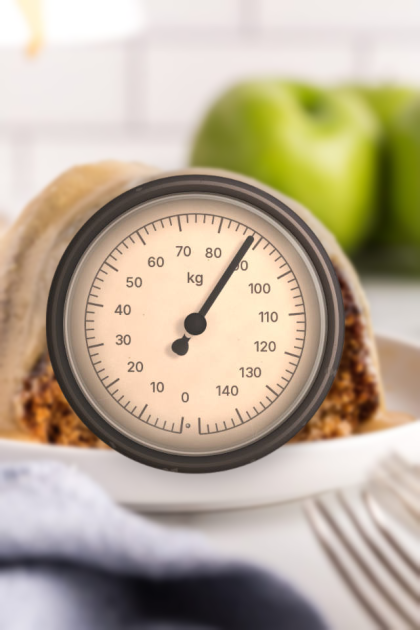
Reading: kg 88
